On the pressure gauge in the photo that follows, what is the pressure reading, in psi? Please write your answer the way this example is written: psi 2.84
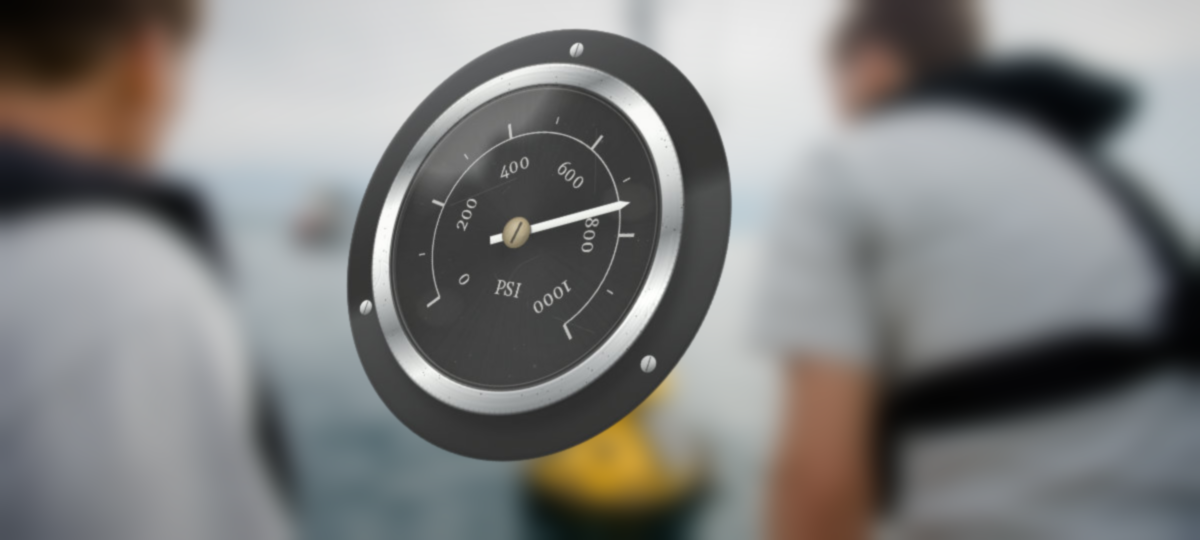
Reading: psi 750
